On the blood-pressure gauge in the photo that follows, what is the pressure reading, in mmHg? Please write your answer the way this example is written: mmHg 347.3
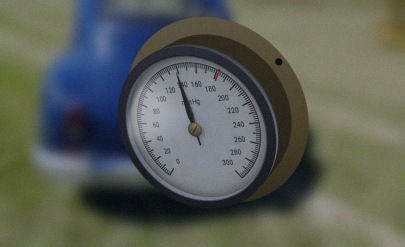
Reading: mmHg 140
